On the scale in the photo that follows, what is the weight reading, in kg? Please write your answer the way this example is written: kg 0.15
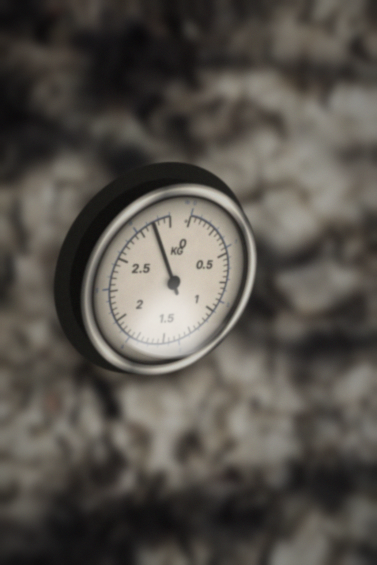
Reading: kg 2.85
